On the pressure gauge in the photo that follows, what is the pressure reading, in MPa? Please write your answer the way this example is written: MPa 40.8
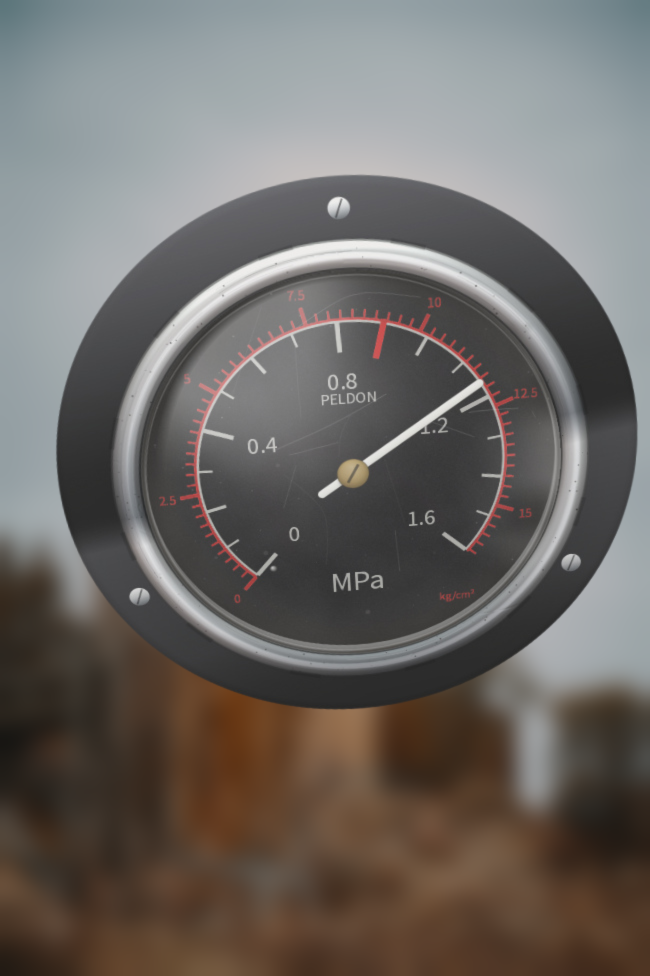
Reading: MPa 1.15
